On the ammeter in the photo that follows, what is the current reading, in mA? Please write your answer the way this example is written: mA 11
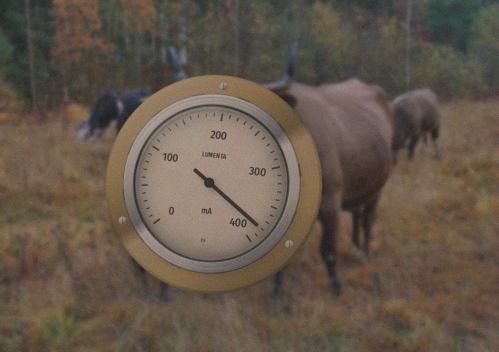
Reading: mA 380
